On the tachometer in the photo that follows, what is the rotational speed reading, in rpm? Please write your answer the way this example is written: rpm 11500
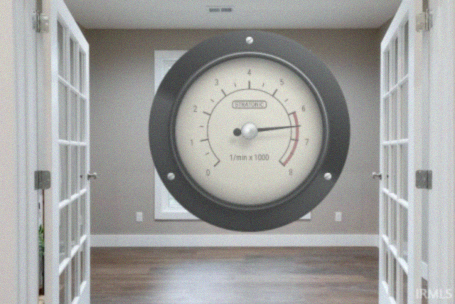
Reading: rpm 6500
